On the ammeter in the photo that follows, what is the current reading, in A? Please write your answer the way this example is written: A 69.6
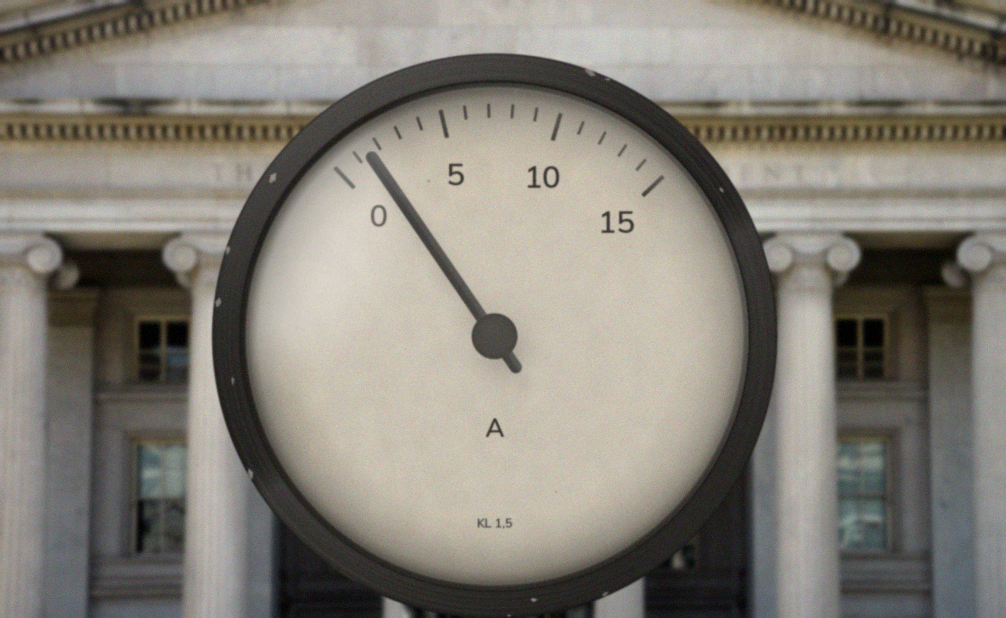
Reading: A 1.5
